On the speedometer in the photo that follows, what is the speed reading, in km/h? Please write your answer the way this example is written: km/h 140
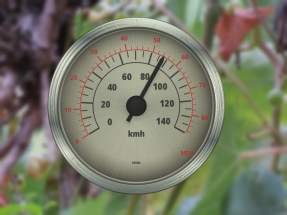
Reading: km/h 87.5
